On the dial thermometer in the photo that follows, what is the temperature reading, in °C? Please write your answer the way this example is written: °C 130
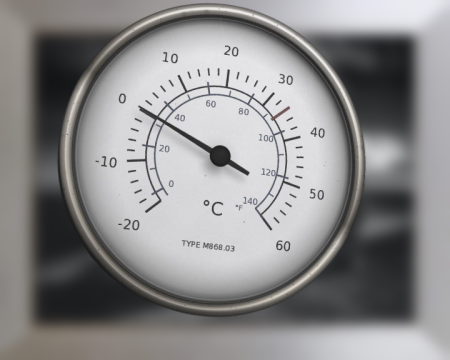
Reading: °C 0
